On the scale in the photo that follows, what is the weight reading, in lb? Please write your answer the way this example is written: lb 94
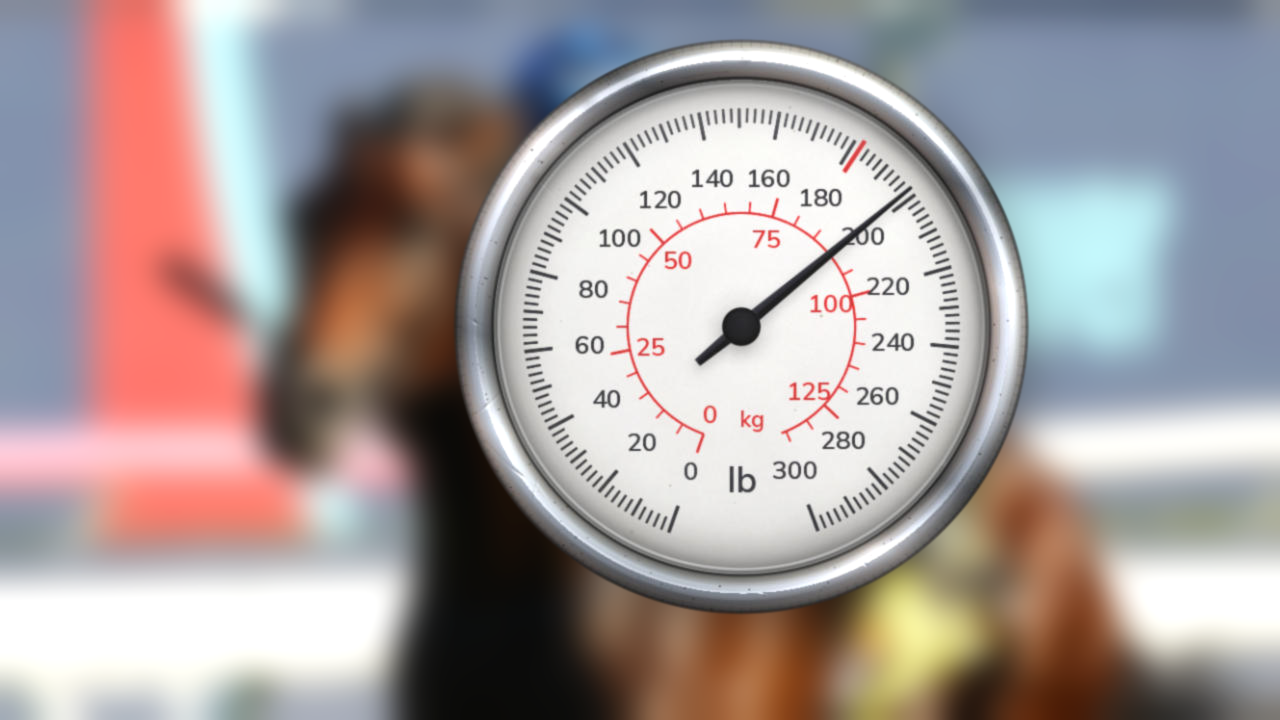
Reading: lb 198
